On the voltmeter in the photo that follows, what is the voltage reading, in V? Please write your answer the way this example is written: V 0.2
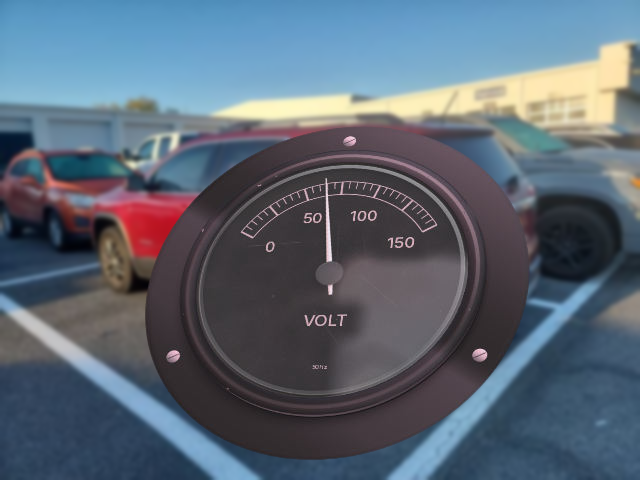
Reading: V 65
